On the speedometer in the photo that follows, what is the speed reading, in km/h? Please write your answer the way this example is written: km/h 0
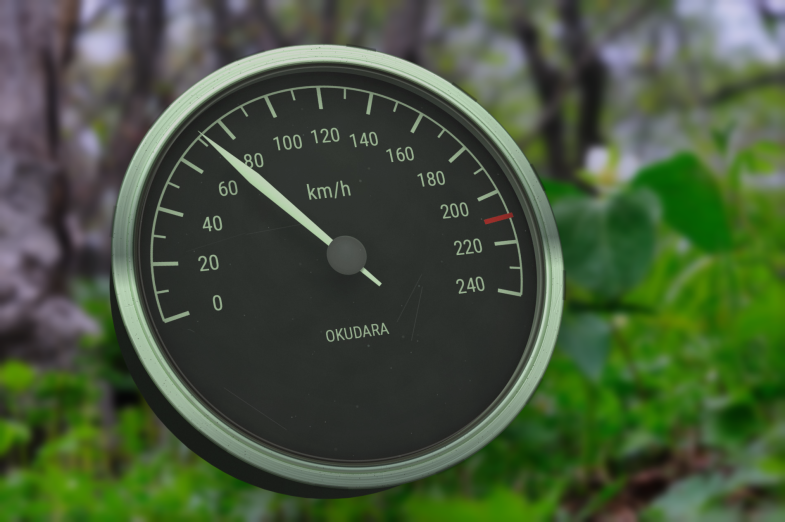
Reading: km/h 70
